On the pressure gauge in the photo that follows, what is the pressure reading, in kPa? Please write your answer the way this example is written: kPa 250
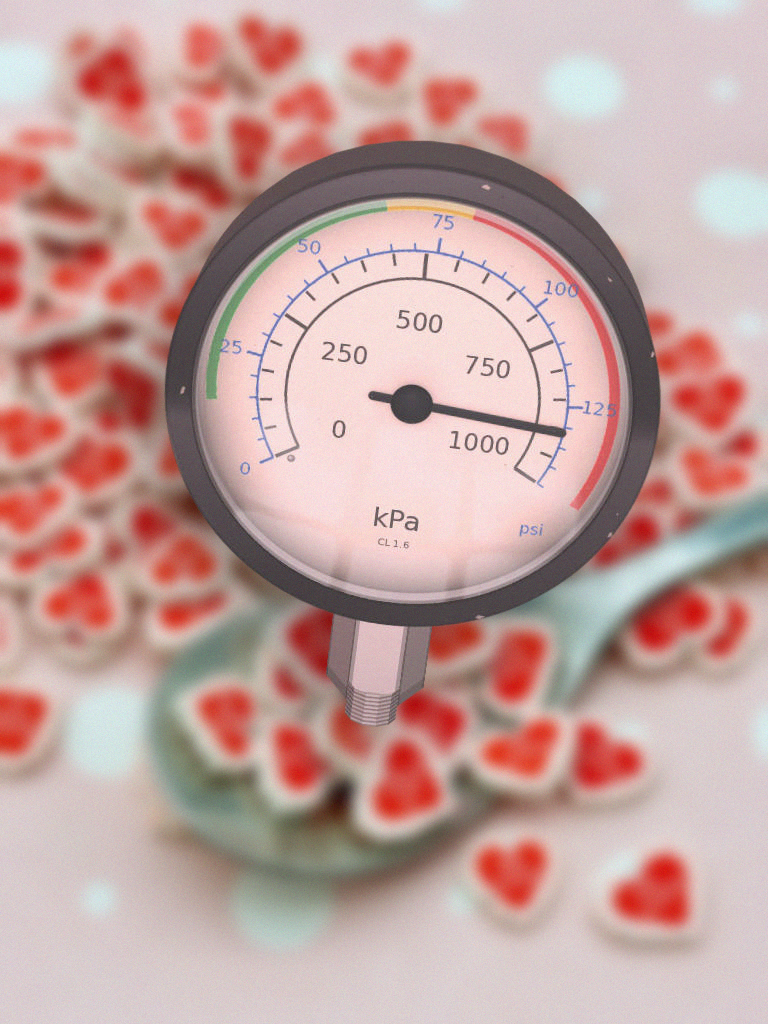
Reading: kPa 900
